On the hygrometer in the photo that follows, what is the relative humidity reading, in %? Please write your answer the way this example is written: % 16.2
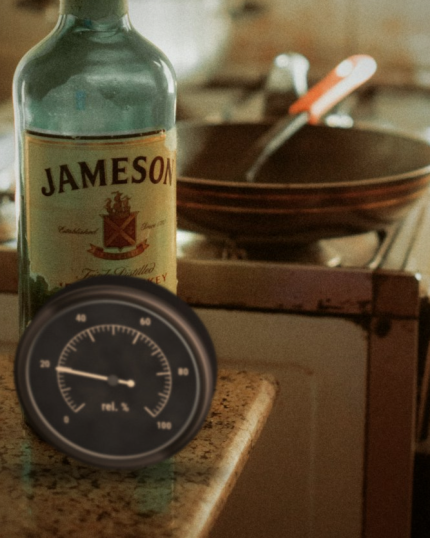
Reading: % 20
